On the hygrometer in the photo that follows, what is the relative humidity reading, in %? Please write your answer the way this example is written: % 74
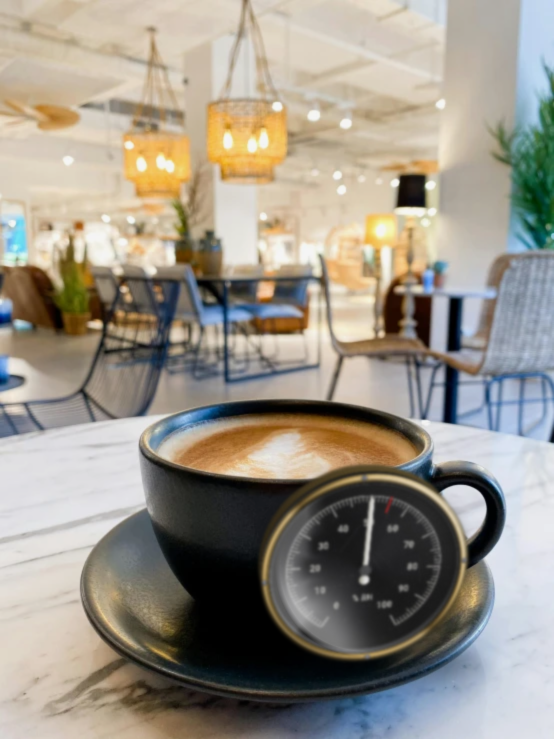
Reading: % 50
